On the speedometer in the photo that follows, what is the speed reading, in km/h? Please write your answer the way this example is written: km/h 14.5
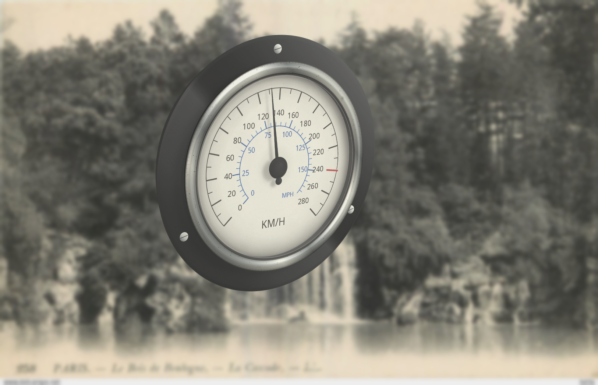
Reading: km/h 130
